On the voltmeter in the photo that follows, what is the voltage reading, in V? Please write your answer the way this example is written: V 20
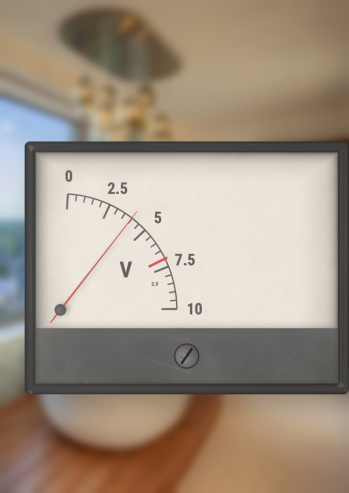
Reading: V 4
